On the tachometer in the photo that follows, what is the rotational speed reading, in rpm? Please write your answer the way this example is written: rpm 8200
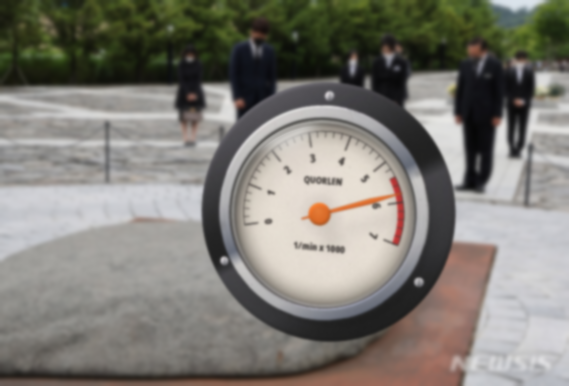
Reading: rpm 5800
